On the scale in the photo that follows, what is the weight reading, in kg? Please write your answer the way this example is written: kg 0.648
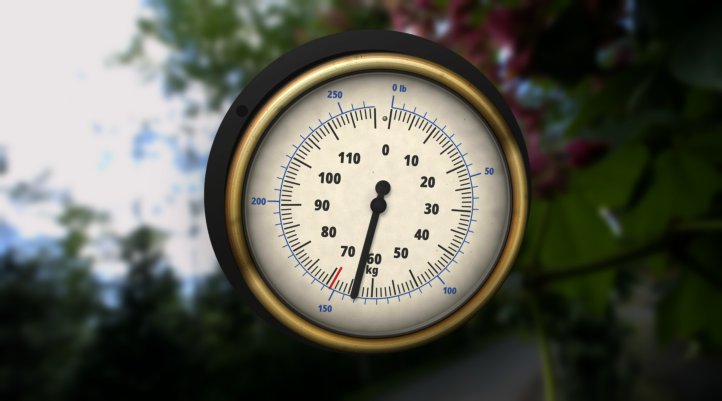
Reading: kg 64
